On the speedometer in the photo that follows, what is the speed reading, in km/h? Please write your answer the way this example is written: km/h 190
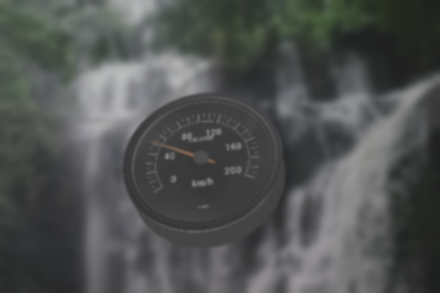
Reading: km/h 50
